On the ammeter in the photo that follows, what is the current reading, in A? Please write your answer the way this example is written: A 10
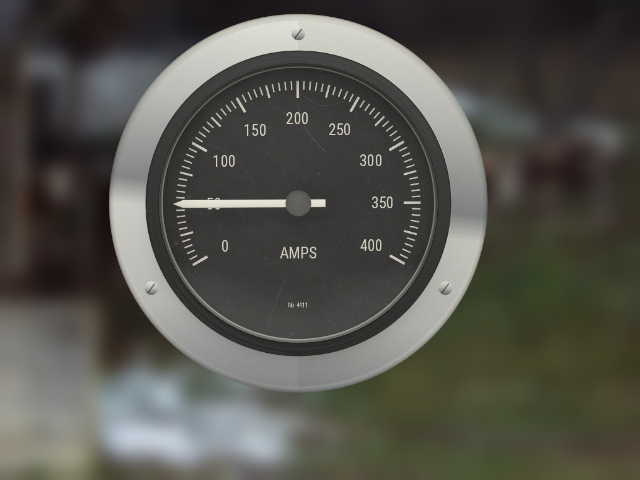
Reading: A 50
